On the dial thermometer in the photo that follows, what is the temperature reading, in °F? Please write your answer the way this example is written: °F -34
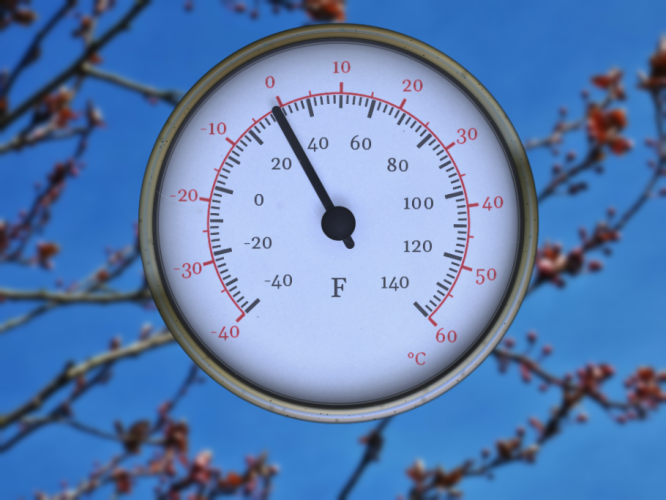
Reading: °F 30
